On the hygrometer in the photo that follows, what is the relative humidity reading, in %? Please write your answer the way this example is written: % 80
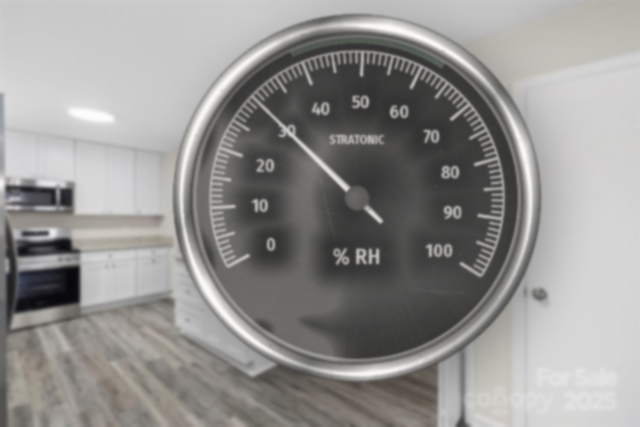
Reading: % 30
